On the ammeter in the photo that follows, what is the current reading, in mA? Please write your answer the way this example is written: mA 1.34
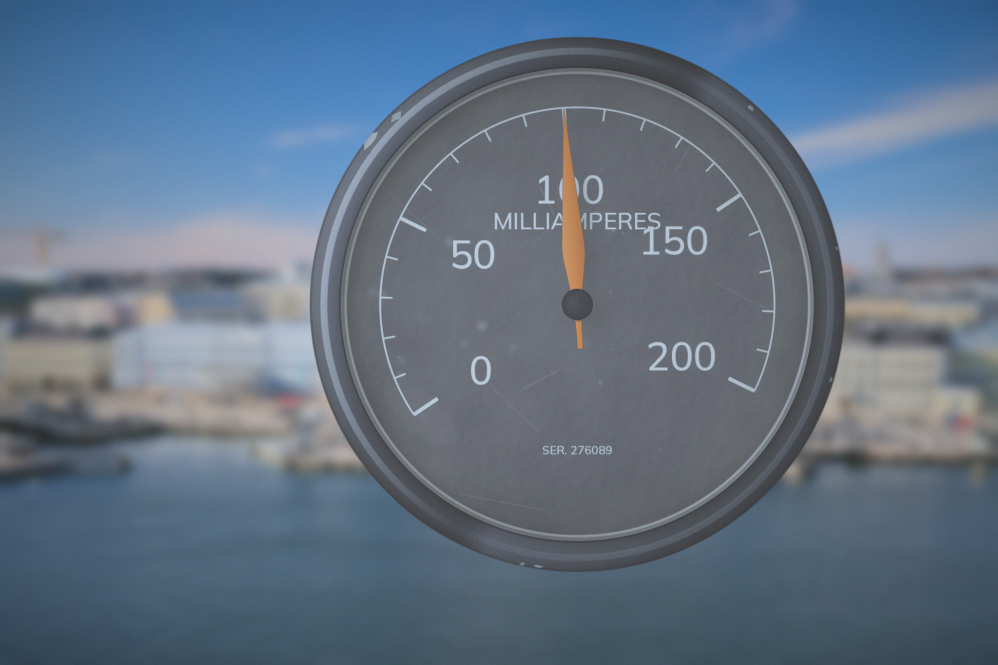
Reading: mA 100
